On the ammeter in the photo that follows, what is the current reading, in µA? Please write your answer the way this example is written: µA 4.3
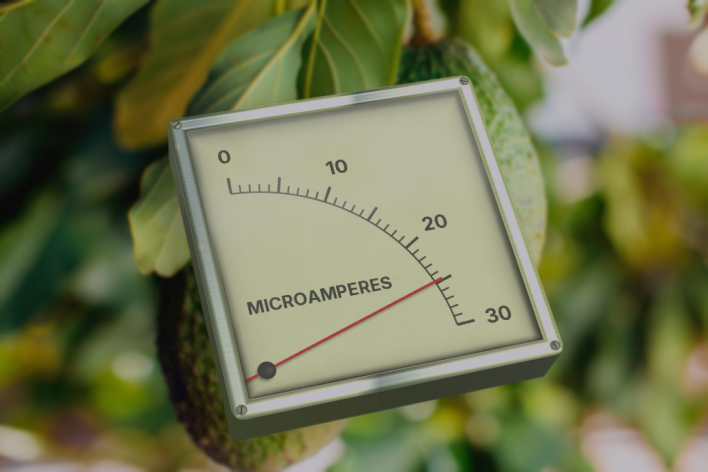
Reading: µA 25
